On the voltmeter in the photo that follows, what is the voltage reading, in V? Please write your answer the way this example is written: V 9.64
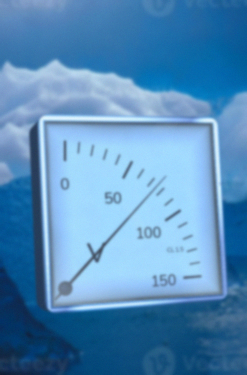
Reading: V 75
